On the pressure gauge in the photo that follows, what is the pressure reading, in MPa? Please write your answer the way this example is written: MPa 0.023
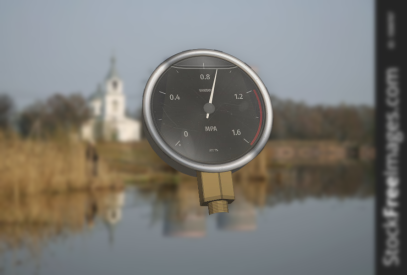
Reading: MPa 0.9
